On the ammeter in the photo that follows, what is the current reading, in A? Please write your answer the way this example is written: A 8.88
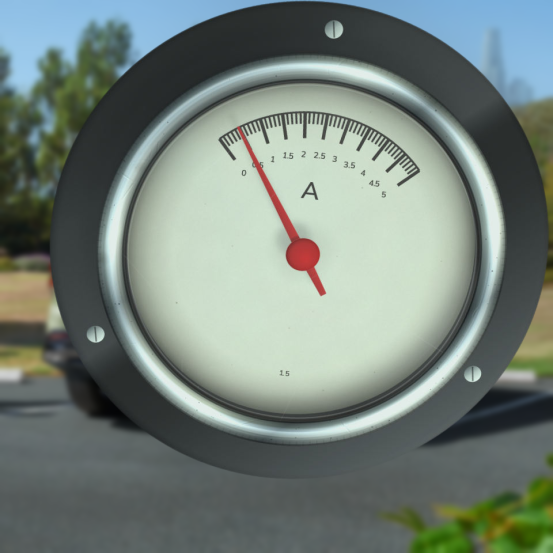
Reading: A 0.5
